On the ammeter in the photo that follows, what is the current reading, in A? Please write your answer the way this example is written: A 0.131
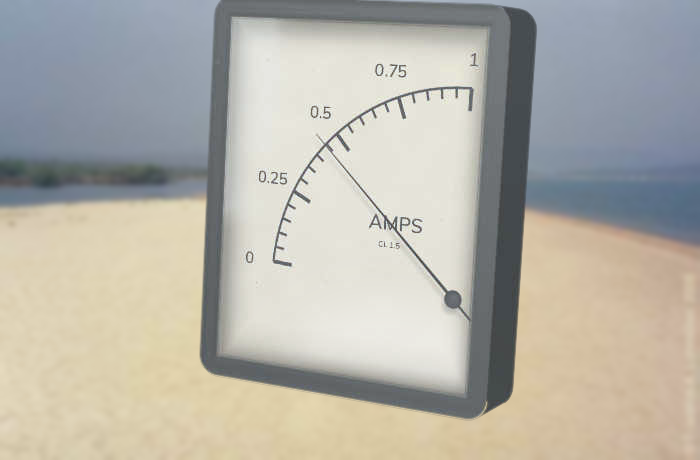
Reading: A 0.45
